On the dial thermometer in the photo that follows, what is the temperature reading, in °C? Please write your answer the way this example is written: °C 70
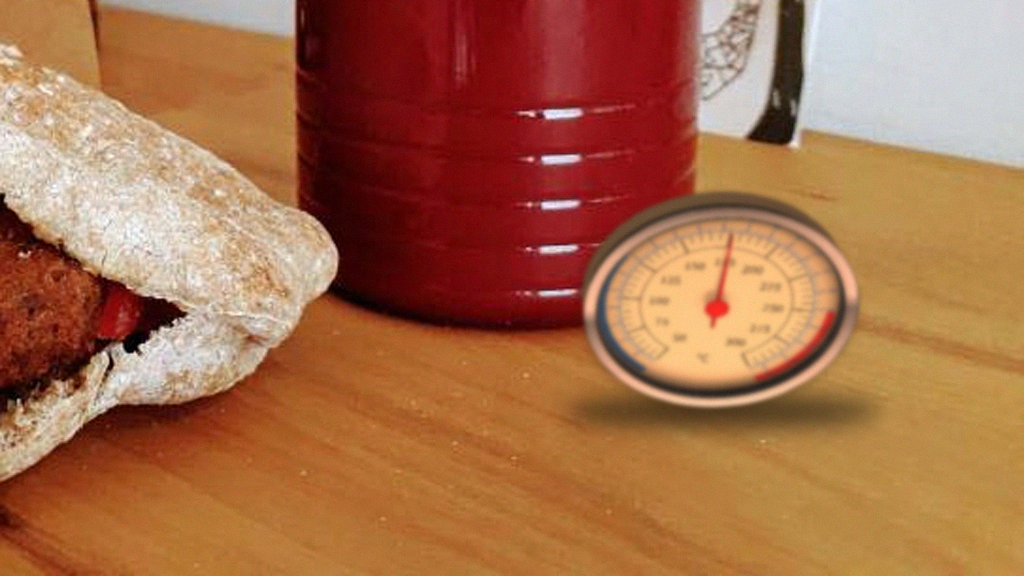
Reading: °C 175
